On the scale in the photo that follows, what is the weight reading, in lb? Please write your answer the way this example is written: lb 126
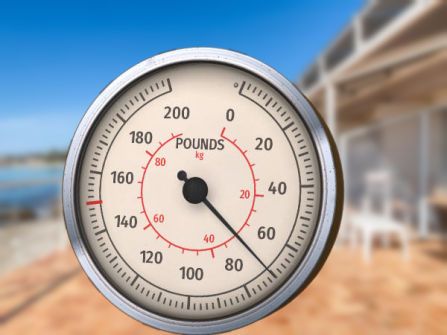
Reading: lb 70
